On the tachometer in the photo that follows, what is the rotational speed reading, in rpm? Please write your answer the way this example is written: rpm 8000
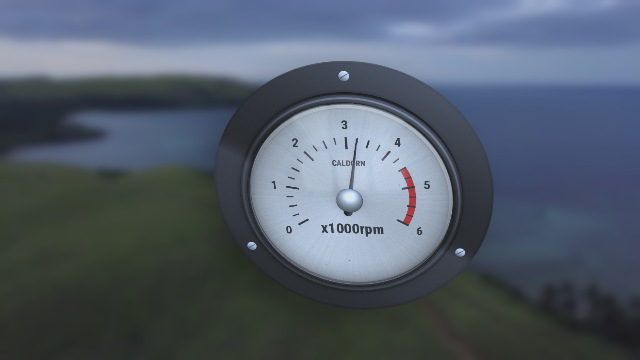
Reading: rpm 3250
